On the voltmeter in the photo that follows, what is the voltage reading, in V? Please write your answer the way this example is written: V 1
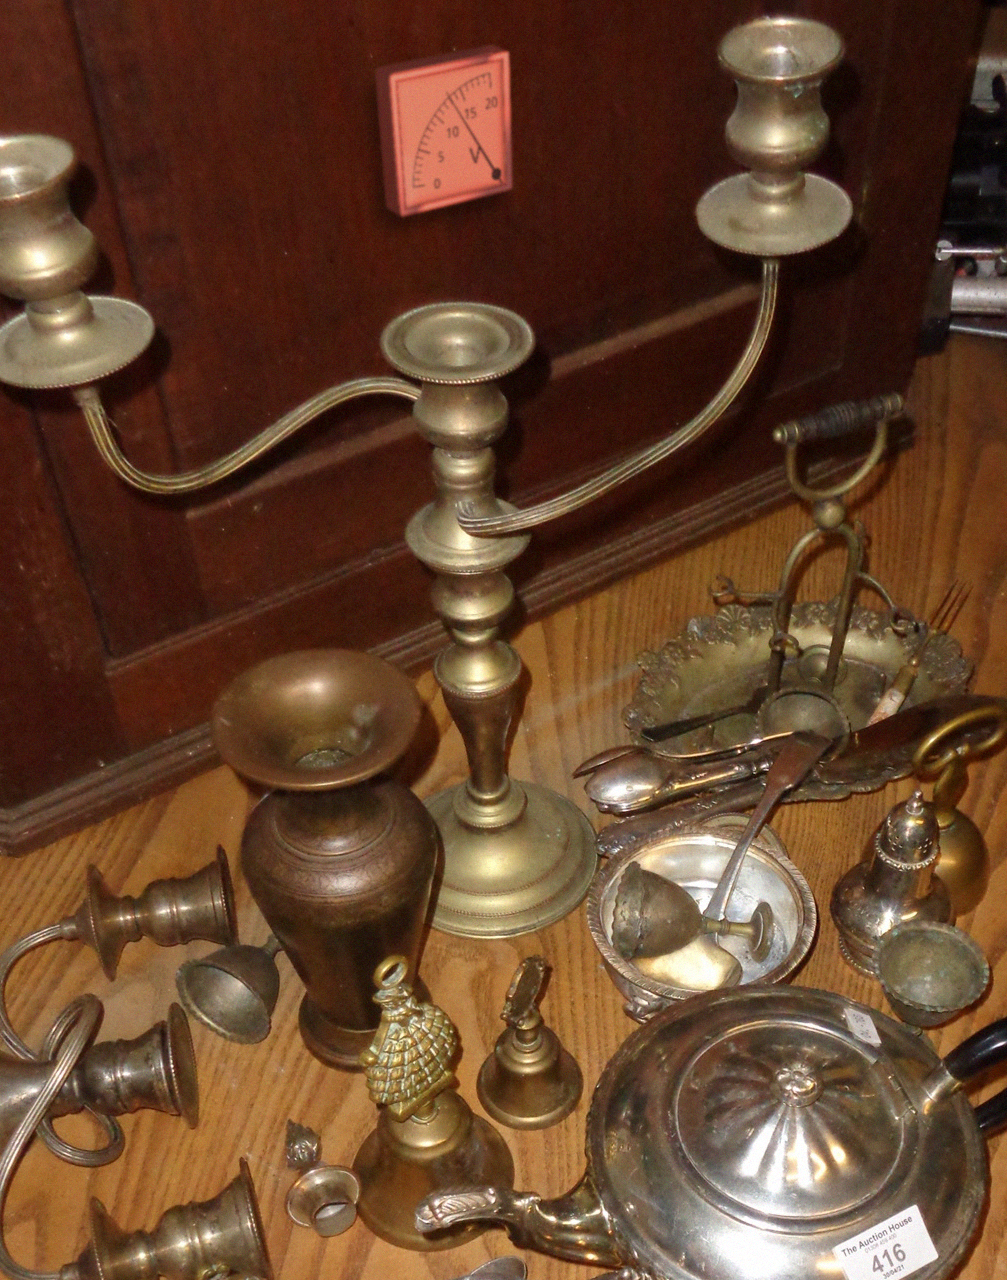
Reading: V 13
